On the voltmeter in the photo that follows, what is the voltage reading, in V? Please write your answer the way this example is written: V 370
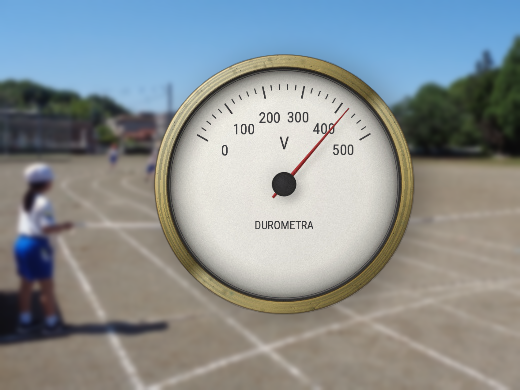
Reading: V 420
